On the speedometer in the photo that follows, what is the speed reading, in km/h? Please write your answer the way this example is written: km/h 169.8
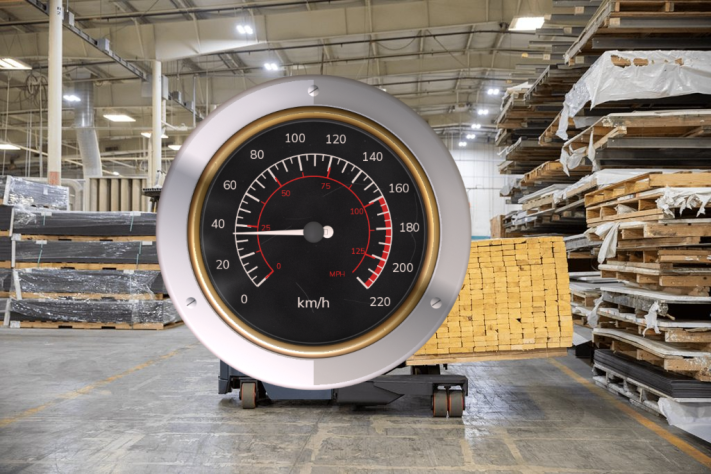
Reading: km/h 35
